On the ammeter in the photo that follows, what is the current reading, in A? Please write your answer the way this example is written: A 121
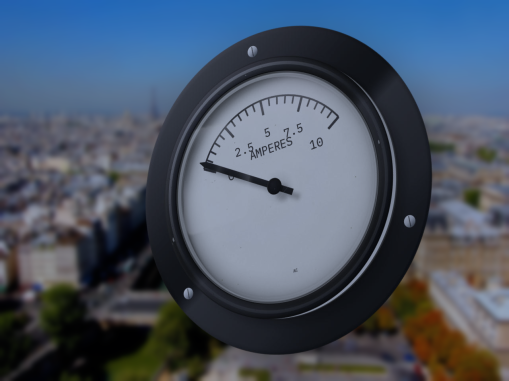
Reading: A 0.25
